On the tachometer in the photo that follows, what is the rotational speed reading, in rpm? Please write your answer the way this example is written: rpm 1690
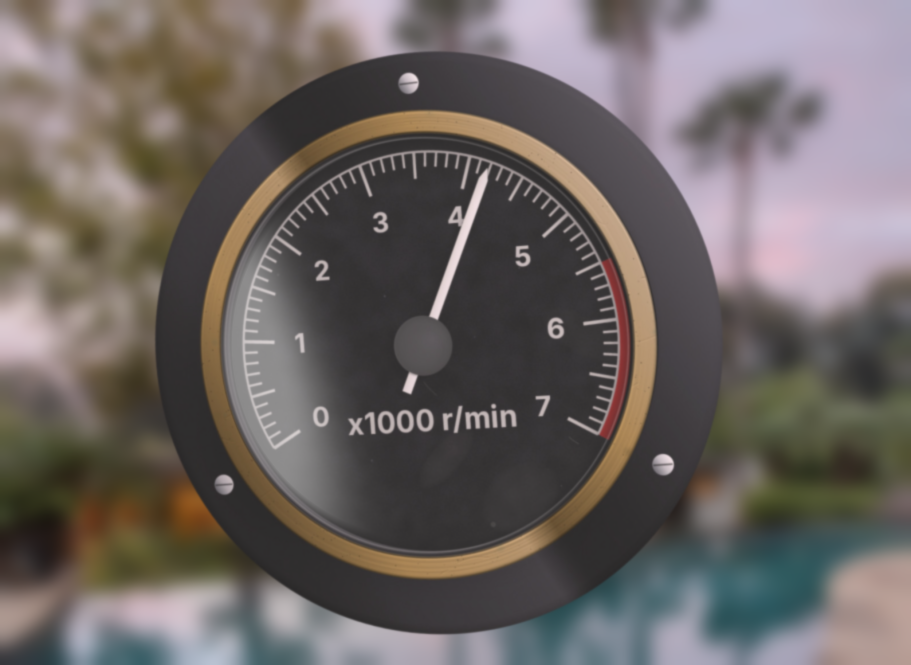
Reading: rpm 4200
